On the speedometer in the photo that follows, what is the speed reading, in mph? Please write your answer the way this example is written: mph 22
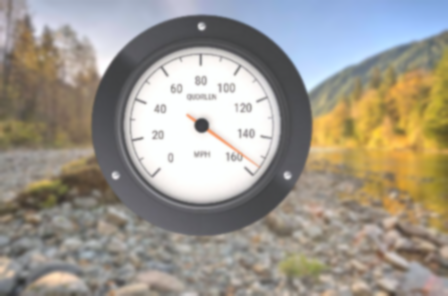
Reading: mph 155
